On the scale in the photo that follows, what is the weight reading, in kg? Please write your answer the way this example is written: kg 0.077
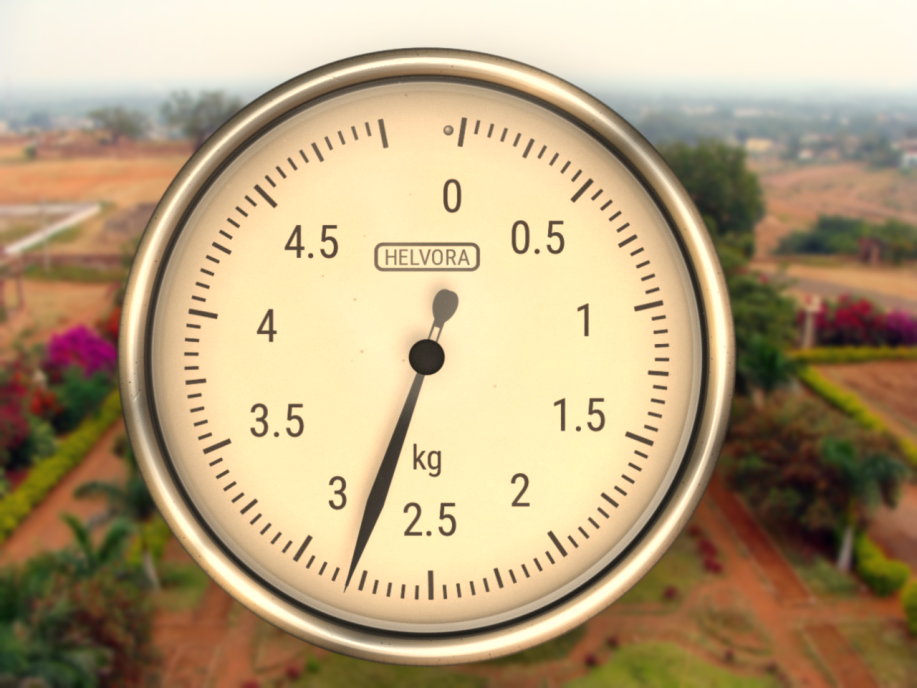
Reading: kg 2.8
